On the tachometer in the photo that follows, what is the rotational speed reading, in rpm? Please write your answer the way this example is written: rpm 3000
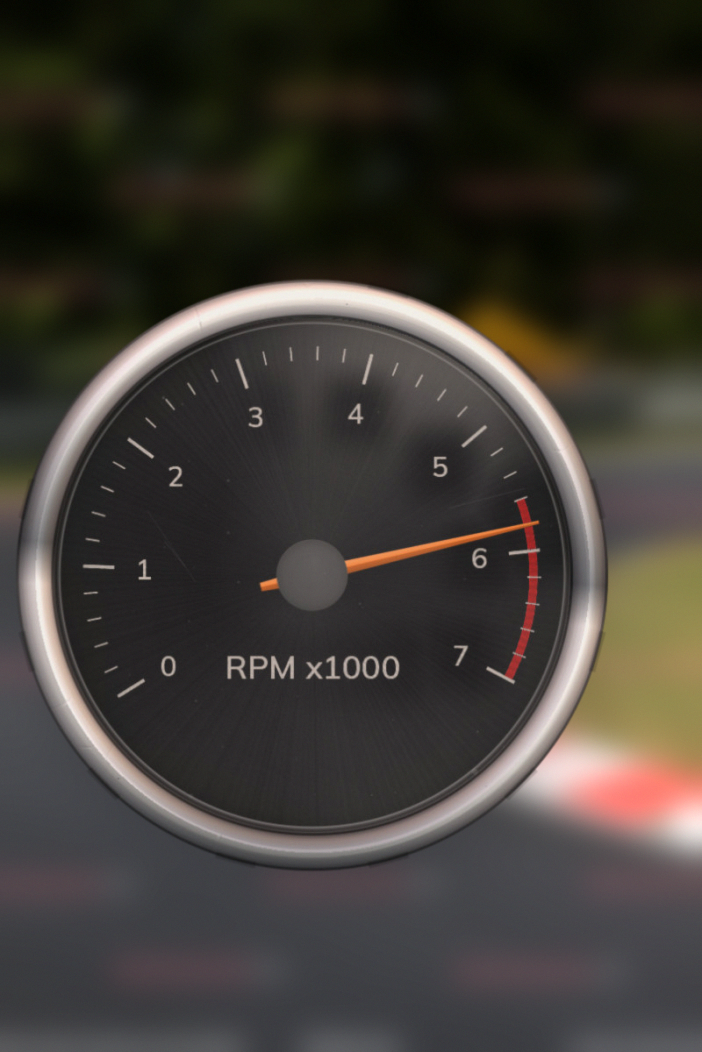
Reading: rpm 5800
